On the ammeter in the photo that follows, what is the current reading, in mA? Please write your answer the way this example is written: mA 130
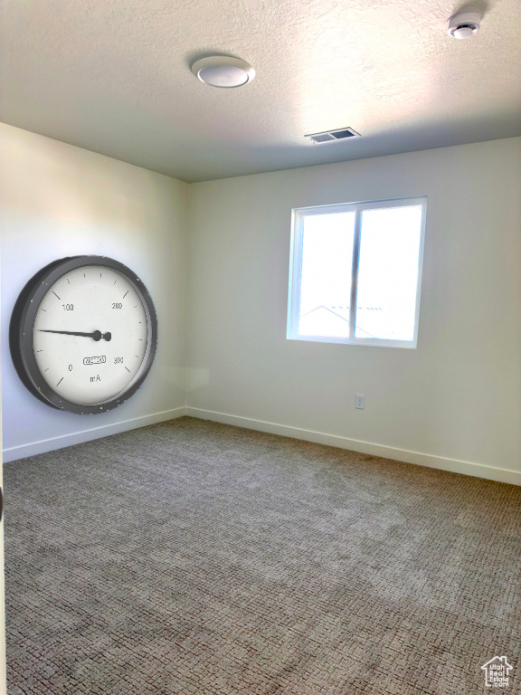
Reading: mA 60
